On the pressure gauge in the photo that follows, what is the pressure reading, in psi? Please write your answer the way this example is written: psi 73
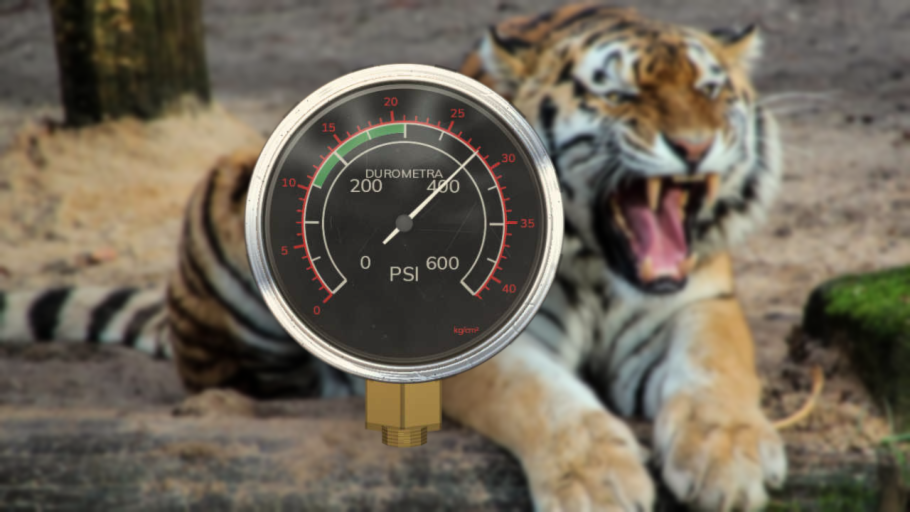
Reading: psi 400
